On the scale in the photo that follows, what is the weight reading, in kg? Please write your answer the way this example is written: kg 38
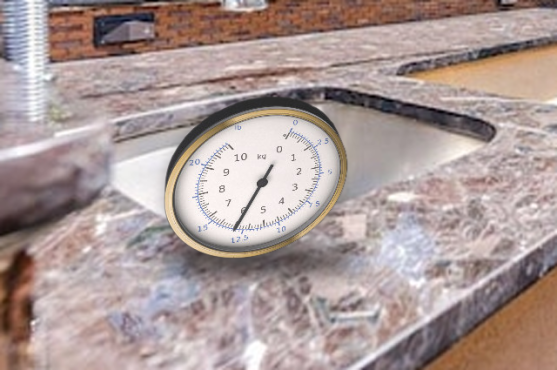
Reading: kg 6
